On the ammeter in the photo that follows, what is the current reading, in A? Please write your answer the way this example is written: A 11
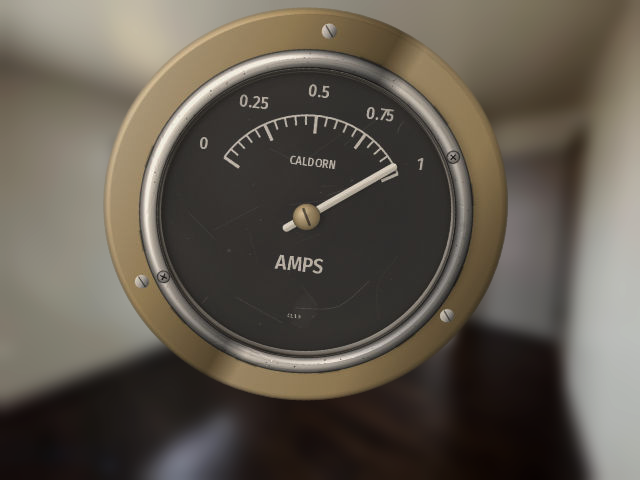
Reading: A 0.95
